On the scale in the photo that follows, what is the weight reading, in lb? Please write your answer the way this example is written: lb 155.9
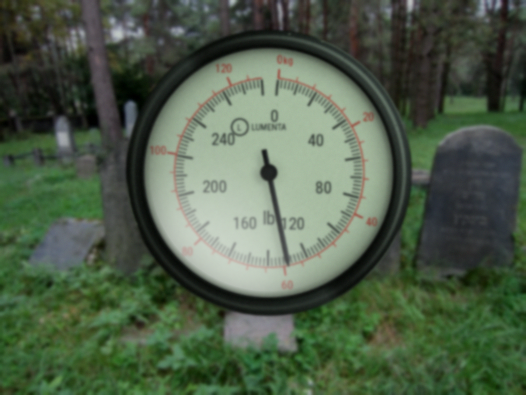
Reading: lb 130
